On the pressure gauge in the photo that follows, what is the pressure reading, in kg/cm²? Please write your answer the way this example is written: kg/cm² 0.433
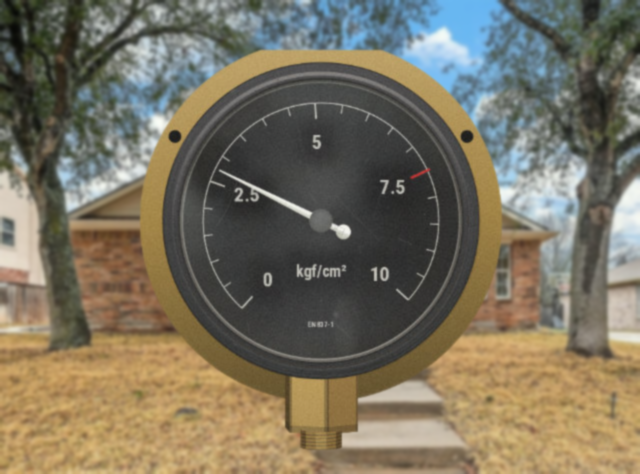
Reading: kg/cm² 2.75
